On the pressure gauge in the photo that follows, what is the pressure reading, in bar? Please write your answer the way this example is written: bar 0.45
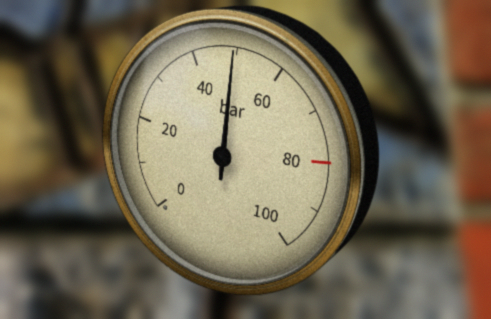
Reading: bar 50
